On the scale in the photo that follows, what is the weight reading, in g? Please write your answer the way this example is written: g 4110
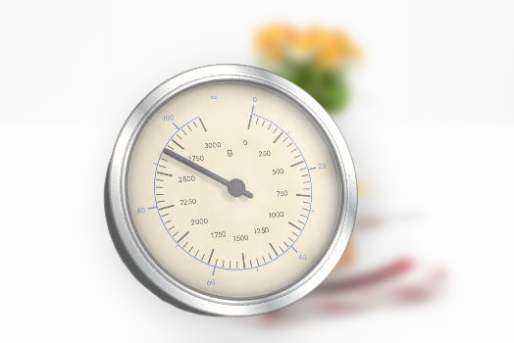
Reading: g 2650
